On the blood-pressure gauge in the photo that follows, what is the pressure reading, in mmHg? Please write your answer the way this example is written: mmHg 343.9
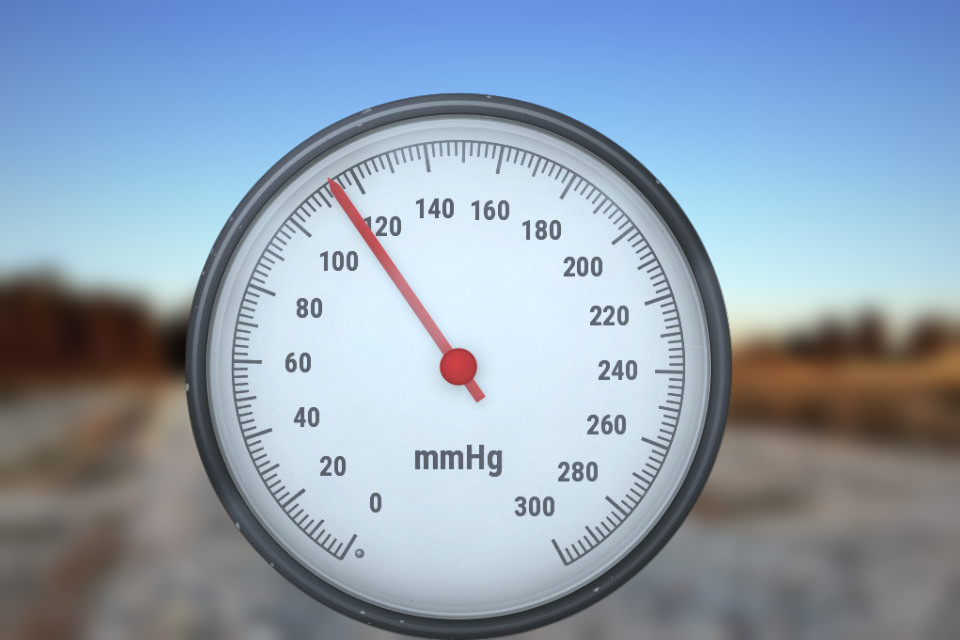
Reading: mmHg 114
